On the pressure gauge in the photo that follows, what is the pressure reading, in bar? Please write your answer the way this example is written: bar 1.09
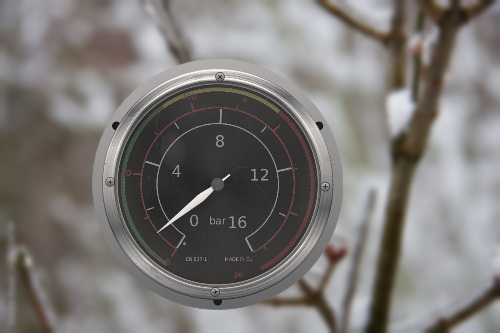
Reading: bar 1
